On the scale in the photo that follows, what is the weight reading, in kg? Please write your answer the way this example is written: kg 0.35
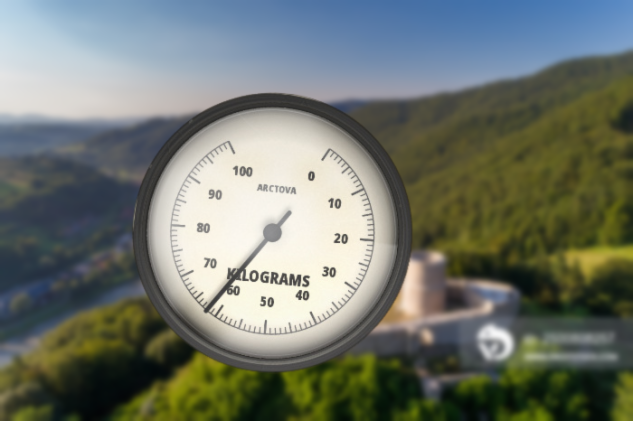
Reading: kg 62
